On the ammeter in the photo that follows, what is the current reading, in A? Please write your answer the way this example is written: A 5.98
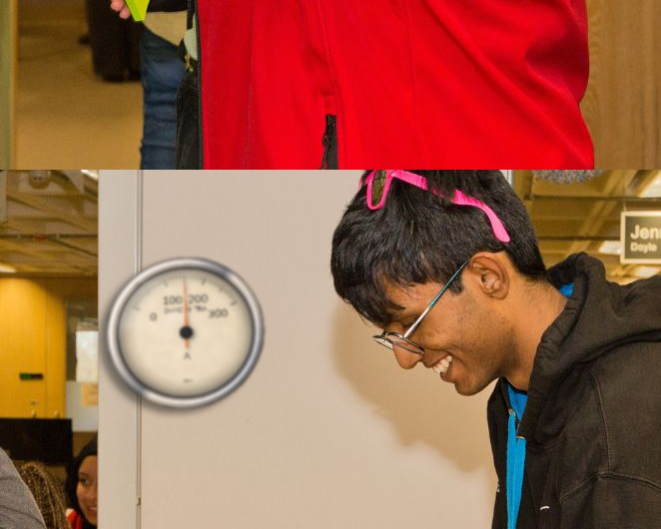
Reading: A 150
